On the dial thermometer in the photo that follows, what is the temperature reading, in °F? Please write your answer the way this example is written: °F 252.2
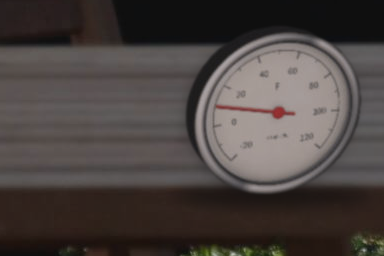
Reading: °F 10
